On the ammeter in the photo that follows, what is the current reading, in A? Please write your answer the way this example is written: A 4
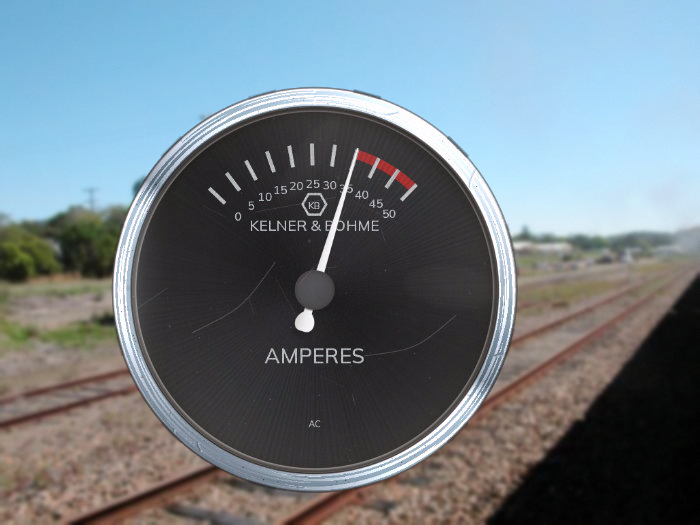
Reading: A 35
